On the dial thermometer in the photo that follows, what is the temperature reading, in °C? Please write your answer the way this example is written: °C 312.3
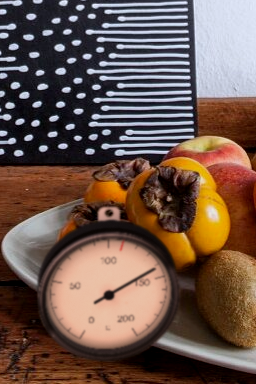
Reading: °C 140
